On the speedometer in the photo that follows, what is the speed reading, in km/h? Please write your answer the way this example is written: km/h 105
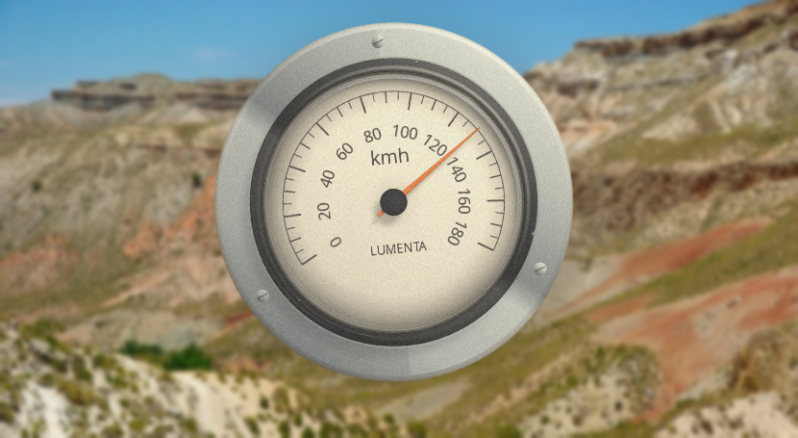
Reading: km/h 130
